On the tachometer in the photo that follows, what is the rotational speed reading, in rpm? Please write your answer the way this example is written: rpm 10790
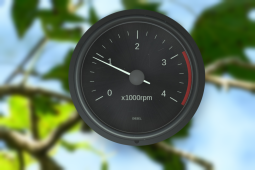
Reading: rpm 900
